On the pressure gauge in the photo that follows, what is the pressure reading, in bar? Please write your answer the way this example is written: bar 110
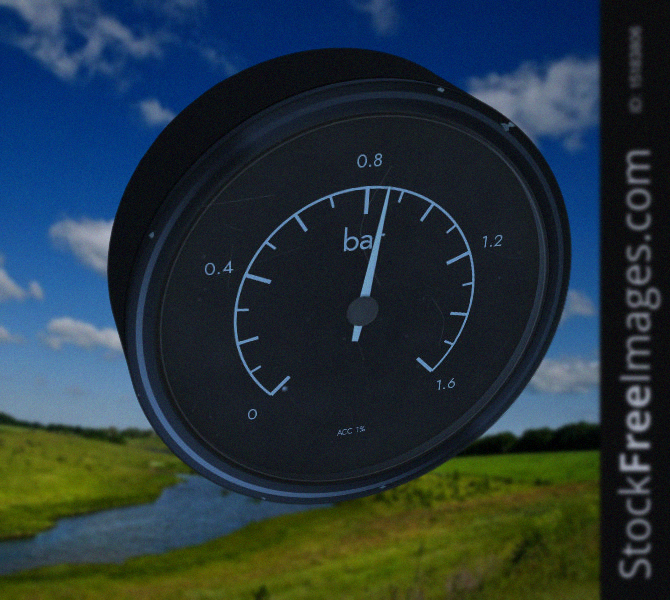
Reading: bar 0.85
